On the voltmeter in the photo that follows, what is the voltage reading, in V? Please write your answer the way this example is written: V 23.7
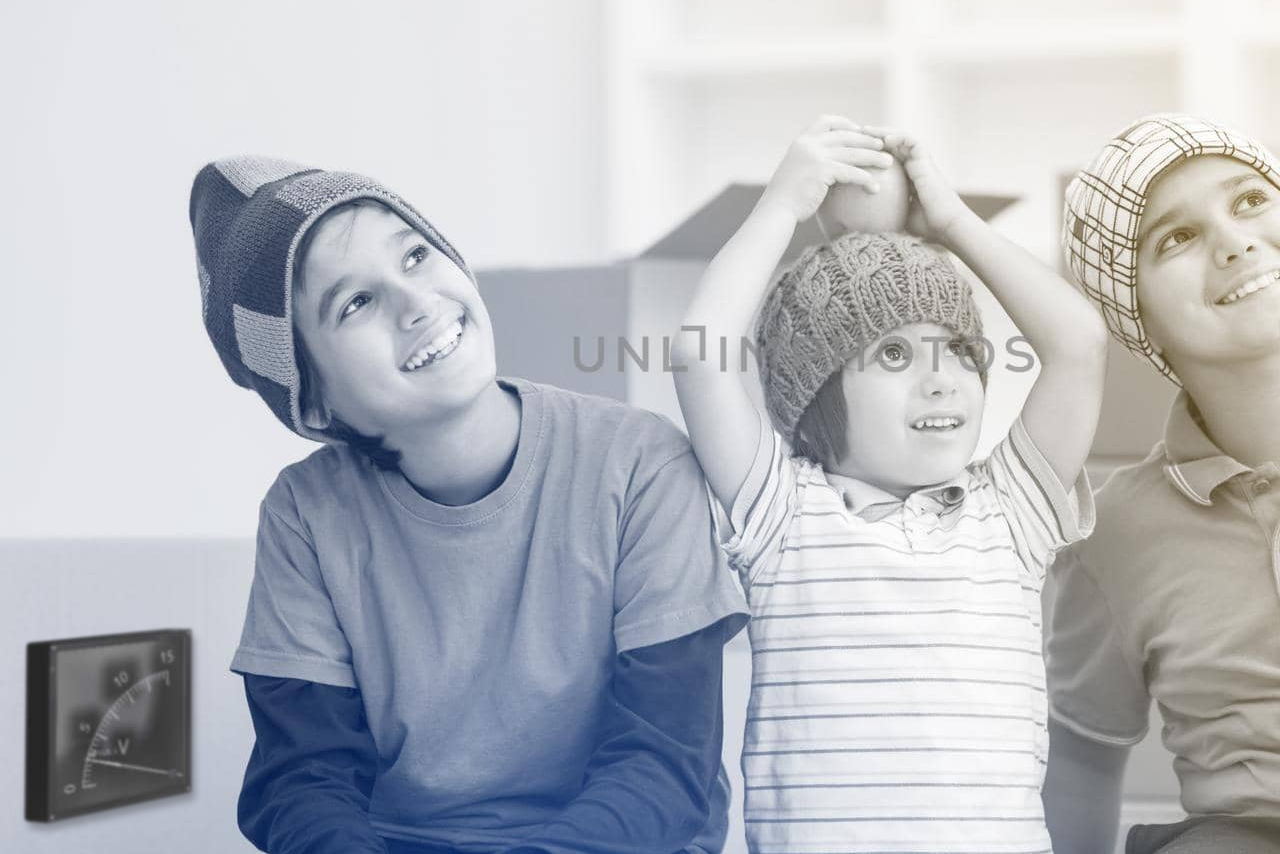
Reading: V 2.5
